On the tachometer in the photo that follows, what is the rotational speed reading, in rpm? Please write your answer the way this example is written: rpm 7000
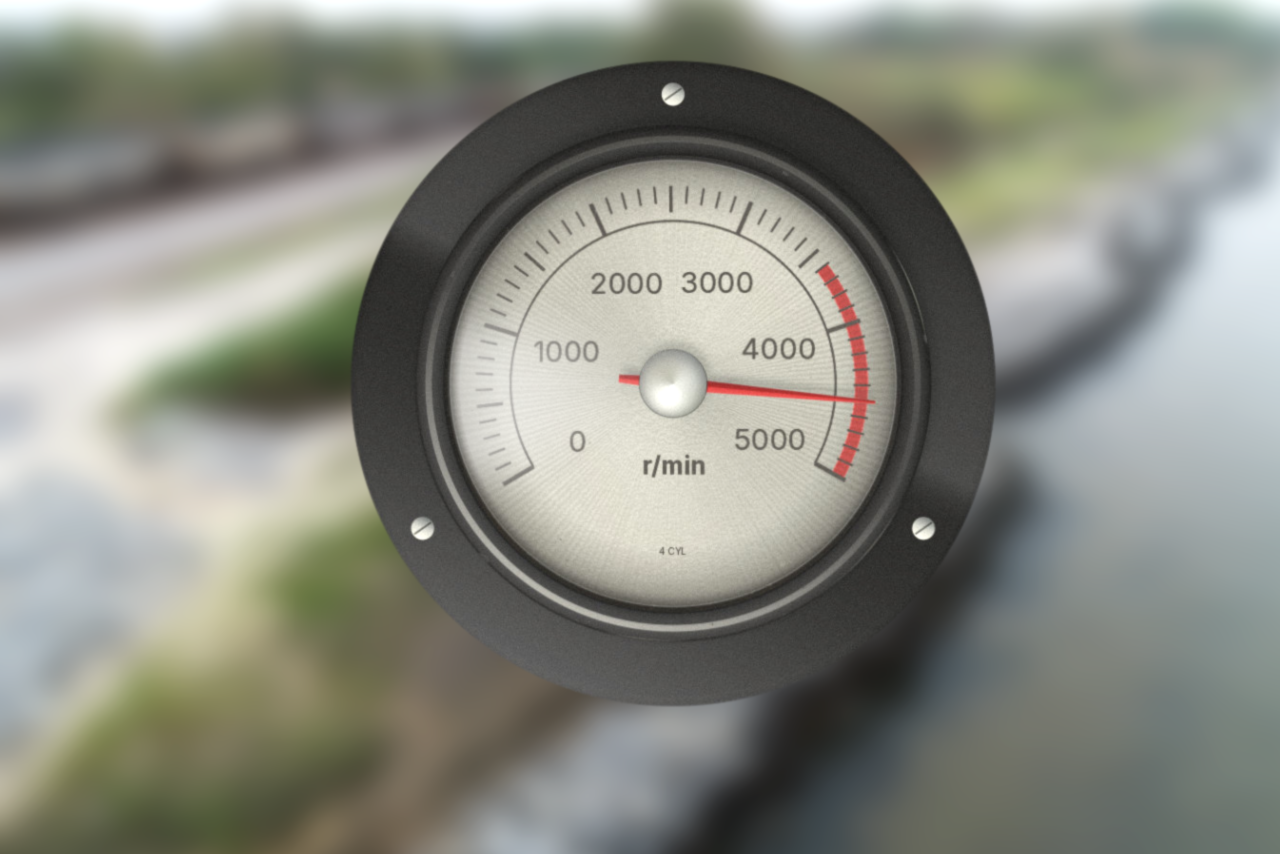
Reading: rpm 4500
